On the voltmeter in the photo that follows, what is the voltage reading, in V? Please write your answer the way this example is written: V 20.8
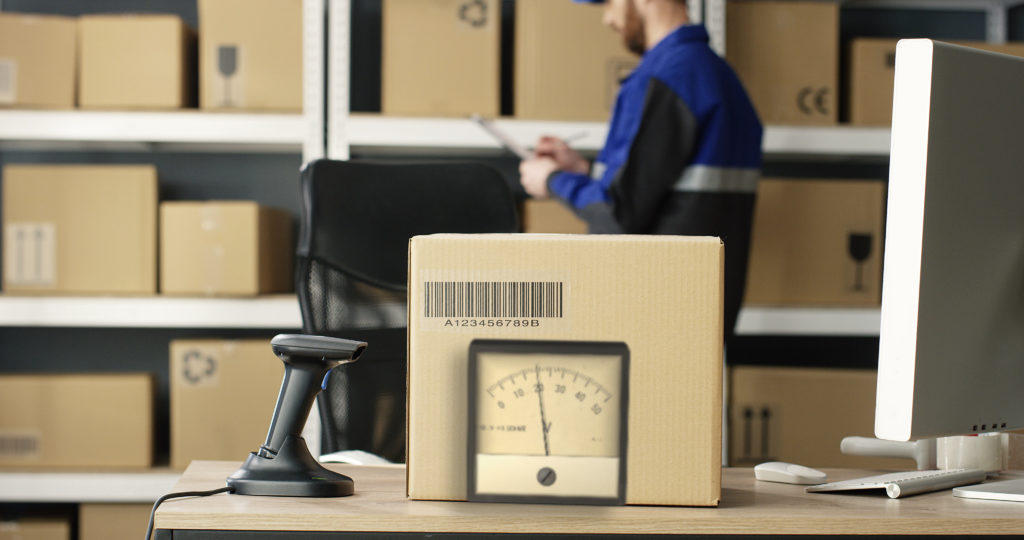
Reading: V 20
